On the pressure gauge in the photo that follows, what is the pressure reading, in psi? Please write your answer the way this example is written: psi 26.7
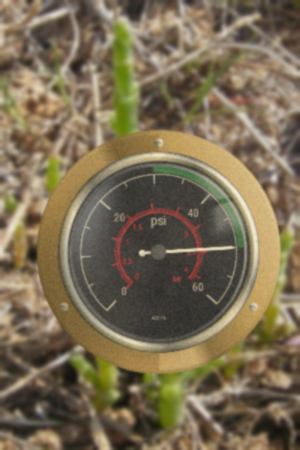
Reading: psi 50
